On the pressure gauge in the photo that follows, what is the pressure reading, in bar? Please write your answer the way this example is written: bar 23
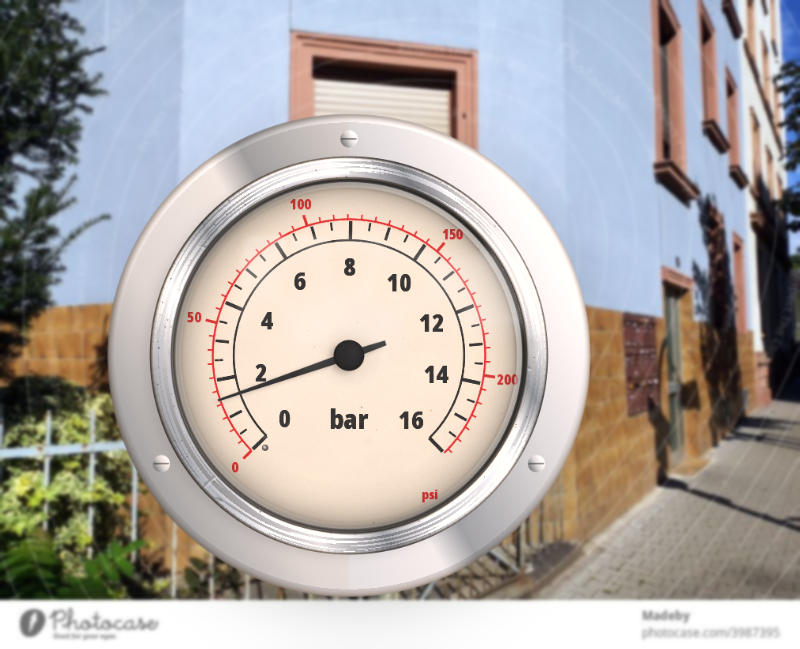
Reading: bar 1.5
